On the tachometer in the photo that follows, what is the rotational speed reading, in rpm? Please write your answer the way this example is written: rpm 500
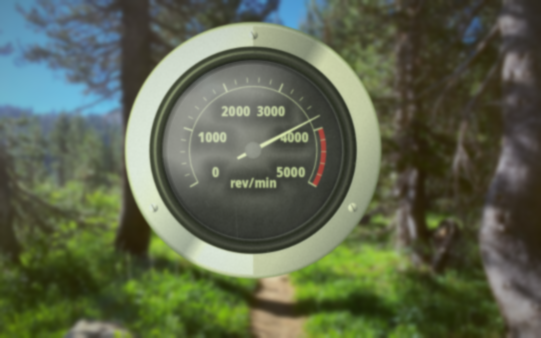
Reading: rpm 3800
